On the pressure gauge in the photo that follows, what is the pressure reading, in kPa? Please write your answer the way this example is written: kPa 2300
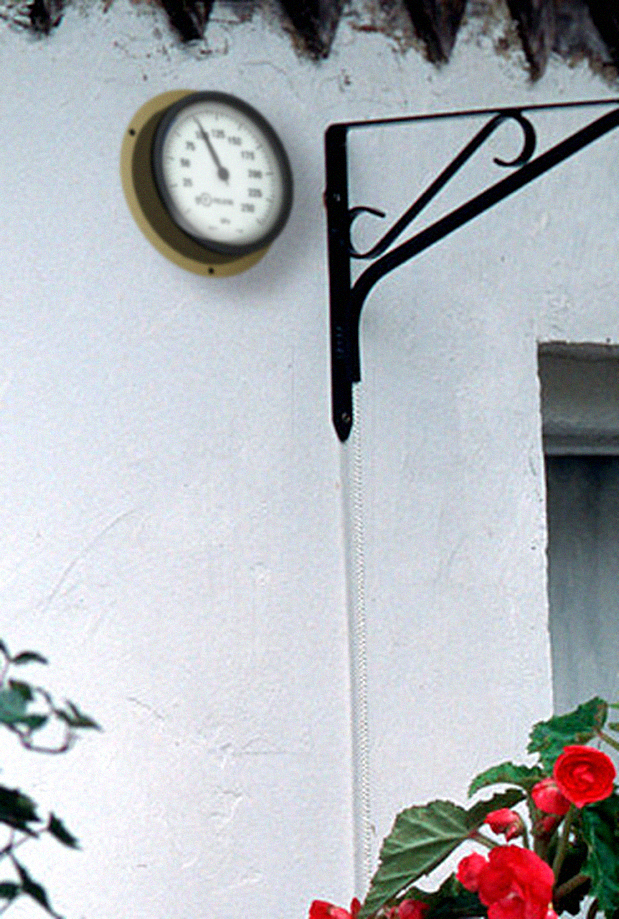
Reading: kPa 100
